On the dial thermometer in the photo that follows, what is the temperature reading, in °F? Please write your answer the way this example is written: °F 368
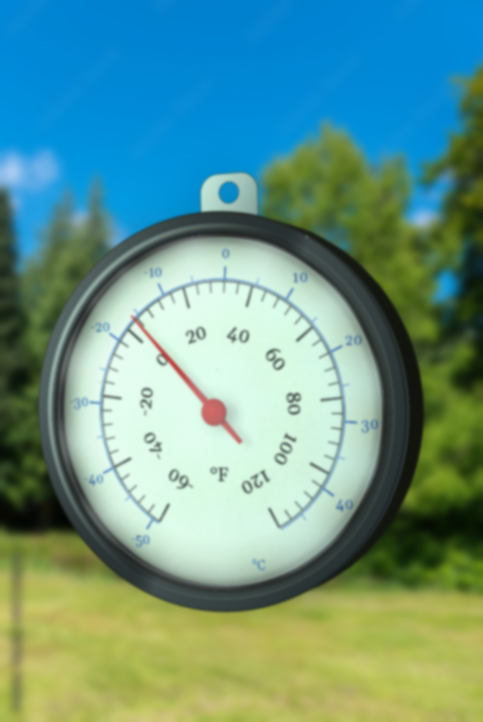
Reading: °F 4
